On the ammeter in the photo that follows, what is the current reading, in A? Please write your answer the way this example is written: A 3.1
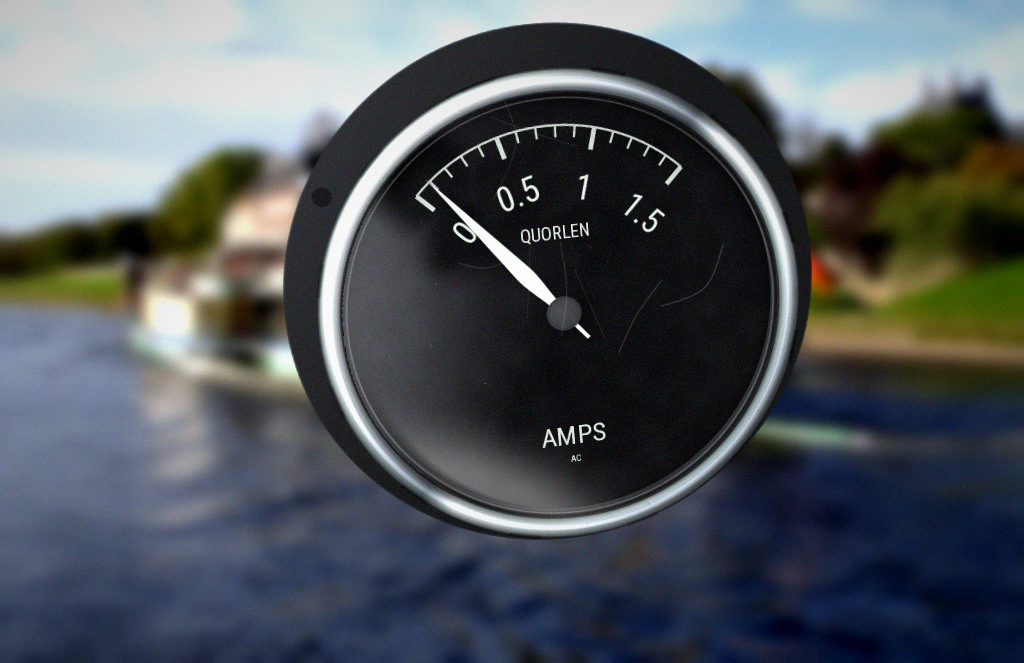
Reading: A 0.1
